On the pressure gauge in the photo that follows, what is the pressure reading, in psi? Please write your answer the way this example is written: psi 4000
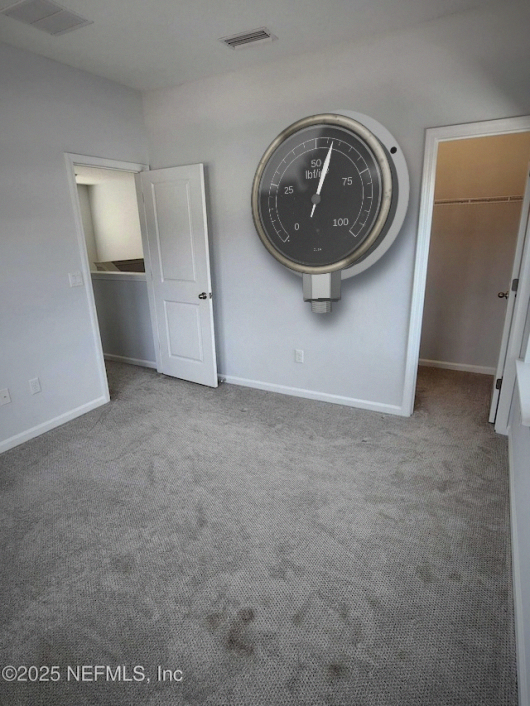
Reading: psi 57.5
